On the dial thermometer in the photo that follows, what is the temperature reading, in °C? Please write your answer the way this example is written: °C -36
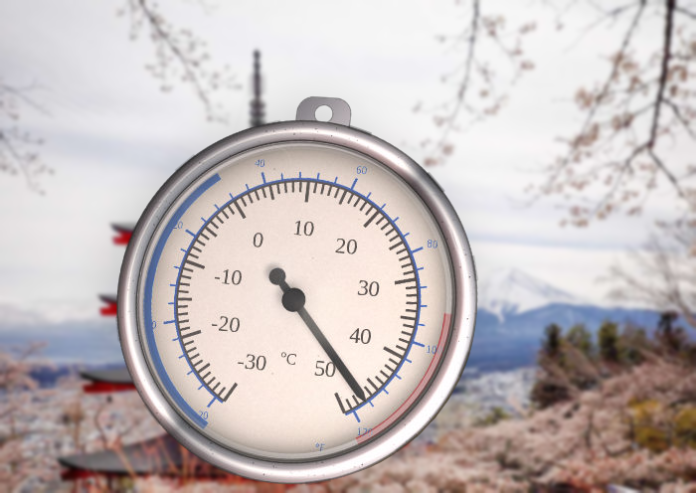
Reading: °C 47
